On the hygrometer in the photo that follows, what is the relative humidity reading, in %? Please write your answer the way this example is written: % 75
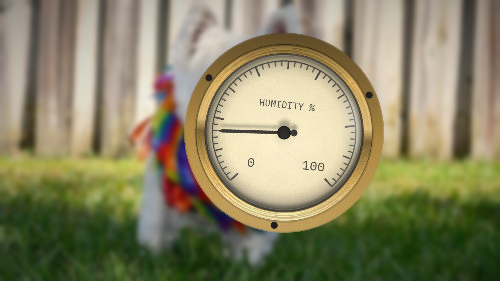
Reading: % 16
